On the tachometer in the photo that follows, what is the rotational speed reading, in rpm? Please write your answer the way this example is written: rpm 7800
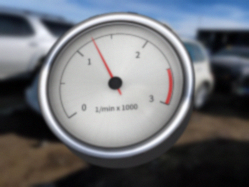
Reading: rpm 1250
